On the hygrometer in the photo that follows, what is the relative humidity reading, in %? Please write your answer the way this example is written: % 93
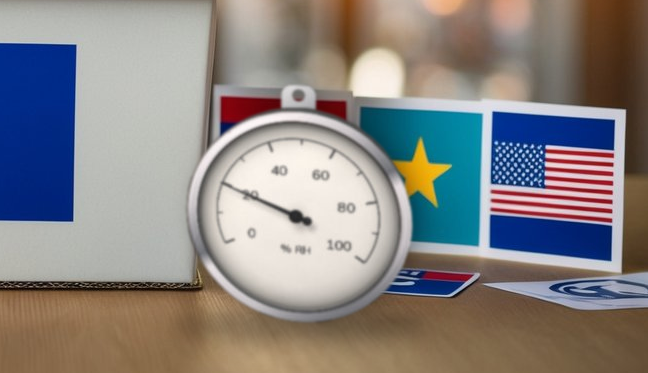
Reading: % 20
